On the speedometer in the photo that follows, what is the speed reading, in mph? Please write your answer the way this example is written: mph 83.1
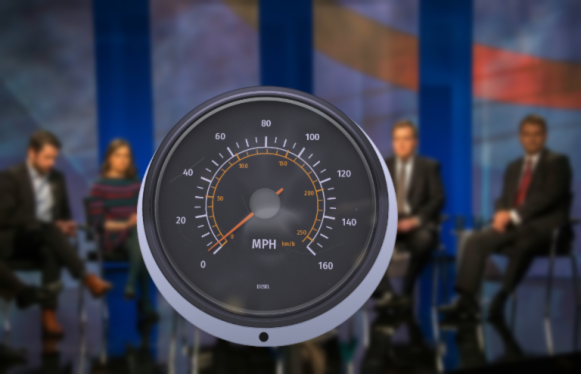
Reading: mph 2.5
